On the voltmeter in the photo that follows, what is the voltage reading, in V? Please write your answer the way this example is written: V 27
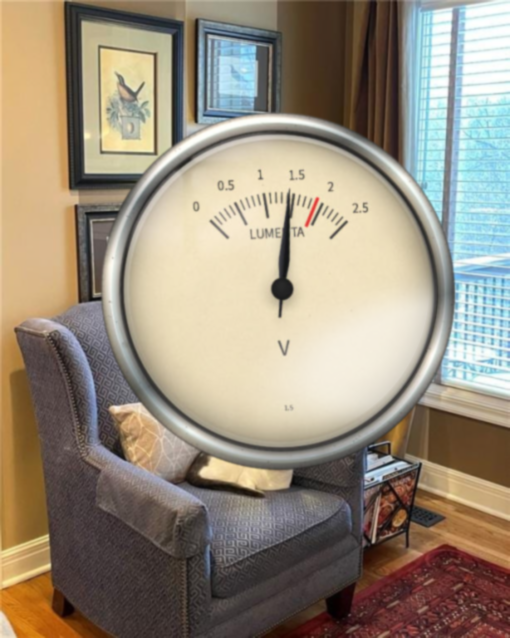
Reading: V 1.4
